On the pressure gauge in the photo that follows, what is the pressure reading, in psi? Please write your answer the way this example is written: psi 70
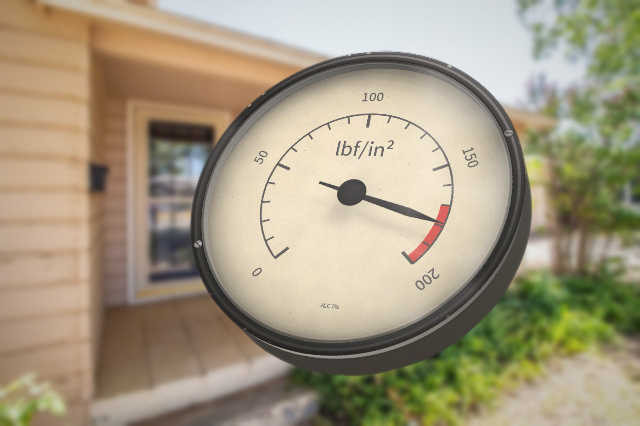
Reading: psi 180
